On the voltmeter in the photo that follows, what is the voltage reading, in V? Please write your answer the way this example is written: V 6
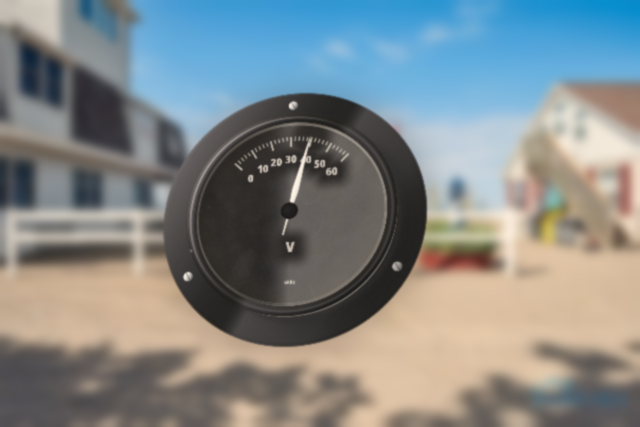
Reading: V 40
